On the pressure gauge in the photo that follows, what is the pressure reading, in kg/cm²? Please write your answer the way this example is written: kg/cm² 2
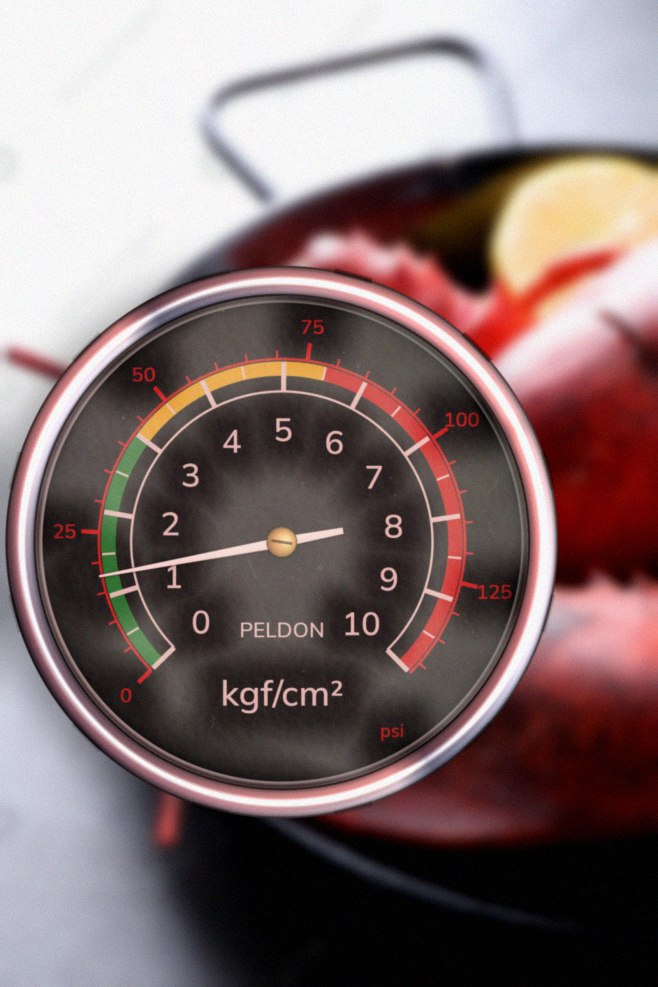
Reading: kg/cm² 1.25
